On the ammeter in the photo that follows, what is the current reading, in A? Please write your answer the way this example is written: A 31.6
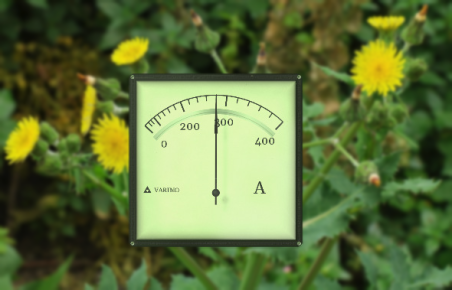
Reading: A 280
